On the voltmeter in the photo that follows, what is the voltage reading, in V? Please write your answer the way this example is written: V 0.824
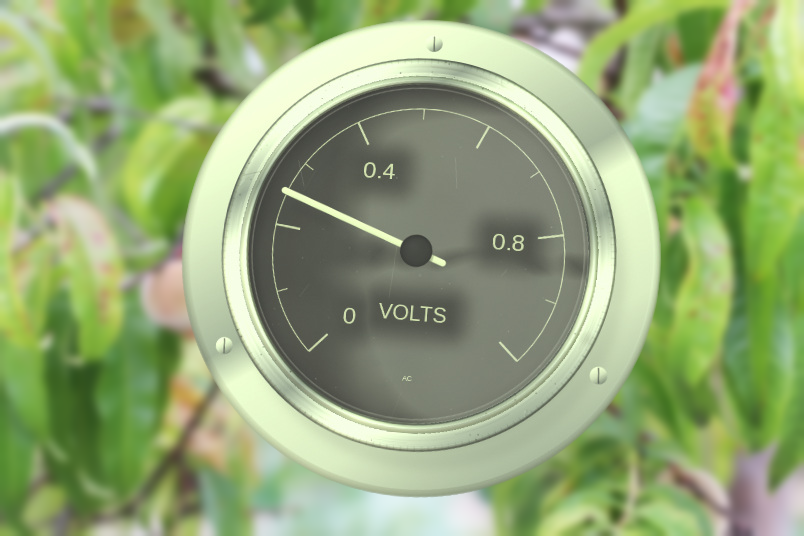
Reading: V 0.25
